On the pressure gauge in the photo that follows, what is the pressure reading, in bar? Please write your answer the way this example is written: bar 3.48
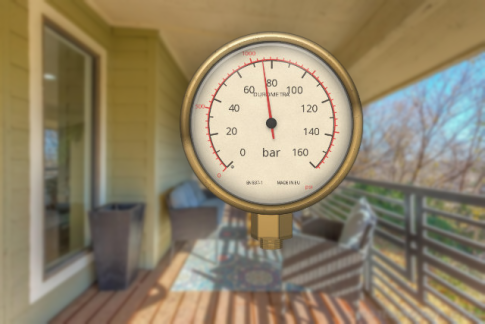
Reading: bar 75
